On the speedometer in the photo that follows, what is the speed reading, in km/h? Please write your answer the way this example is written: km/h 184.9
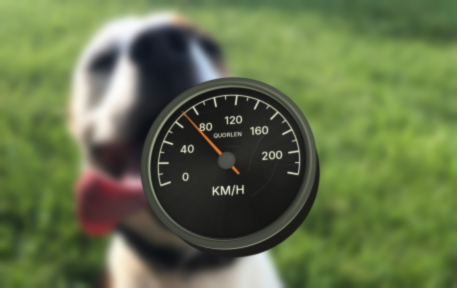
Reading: km/h 70
